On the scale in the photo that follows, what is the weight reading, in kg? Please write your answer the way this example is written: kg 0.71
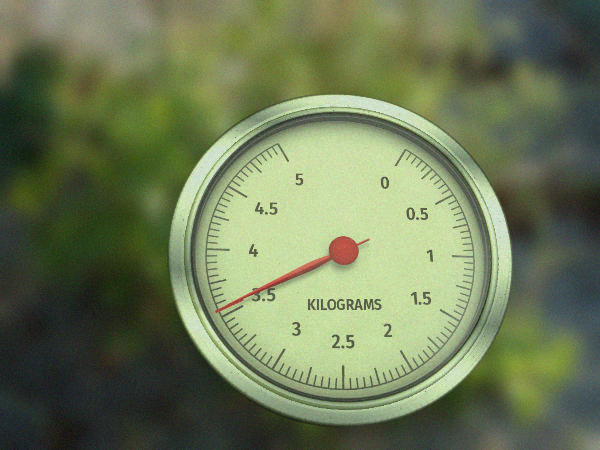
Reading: kg 3.55
